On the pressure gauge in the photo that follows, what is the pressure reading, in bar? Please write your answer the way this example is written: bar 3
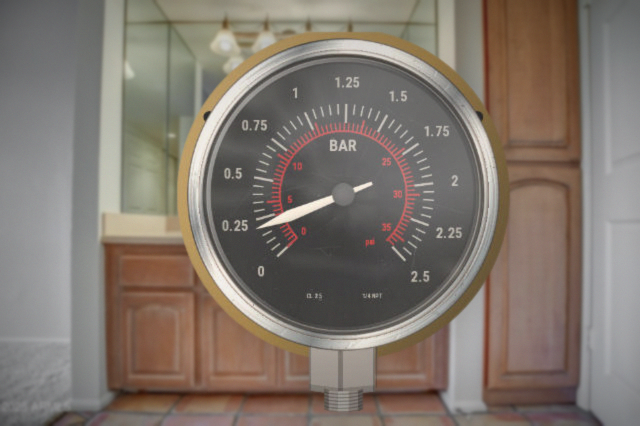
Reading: bar 0.2
